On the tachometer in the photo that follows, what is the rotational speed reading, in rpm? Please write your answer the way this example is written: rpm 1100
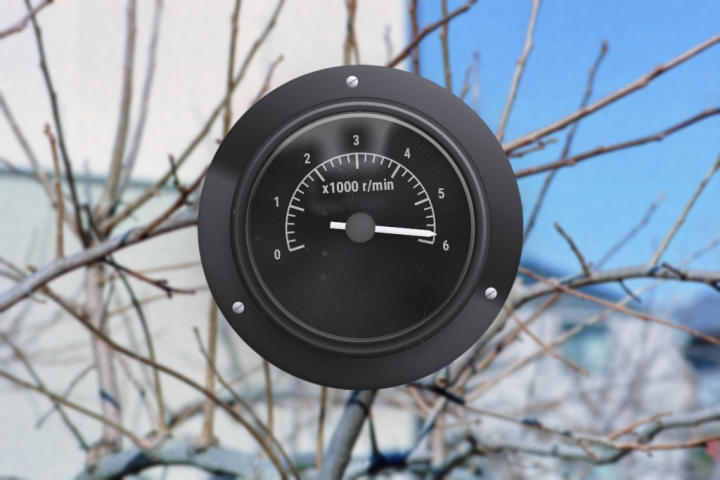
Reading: rpm 5800
